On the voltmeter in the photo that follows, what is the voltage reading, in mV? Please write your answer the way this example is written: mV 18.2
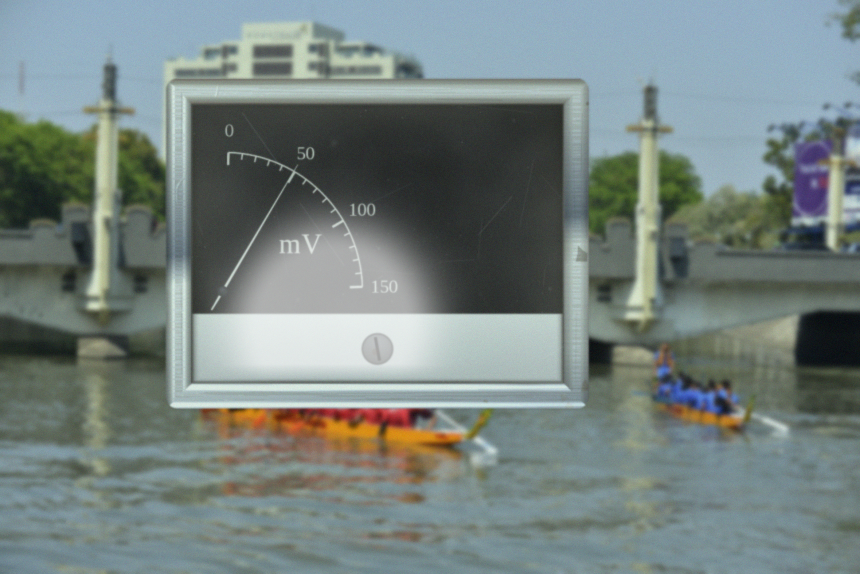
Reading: mV 50
